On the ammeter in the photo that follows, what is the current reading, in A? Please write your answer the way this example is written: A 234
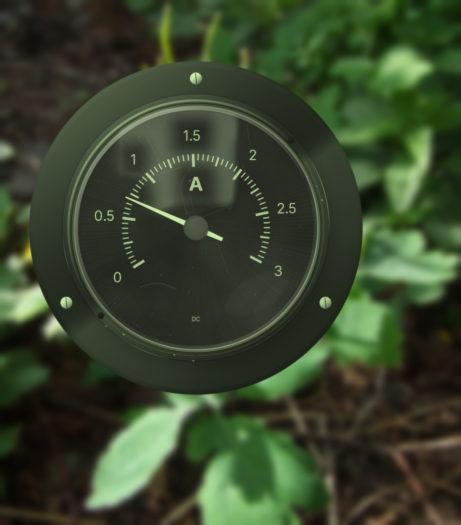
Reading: A 0.7
